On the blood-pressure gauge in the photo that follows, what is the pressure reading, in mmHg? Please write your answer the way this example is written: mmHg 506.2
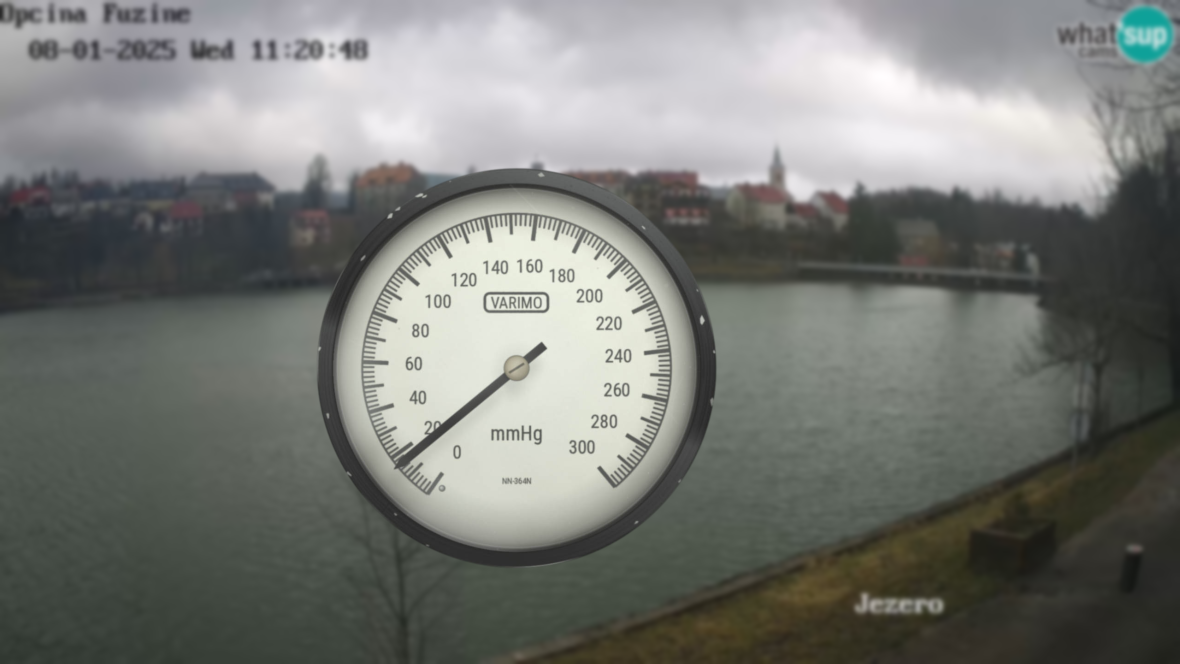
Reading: mmHg 16
